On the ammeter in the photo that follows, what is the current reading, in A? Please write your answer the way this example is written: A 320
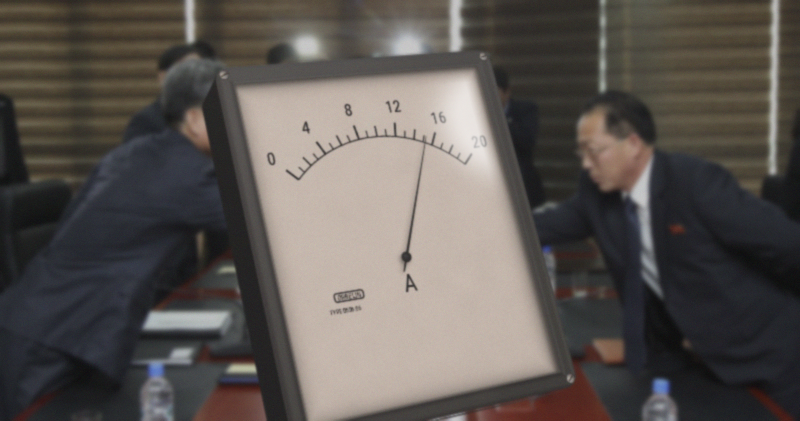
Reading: A 15
